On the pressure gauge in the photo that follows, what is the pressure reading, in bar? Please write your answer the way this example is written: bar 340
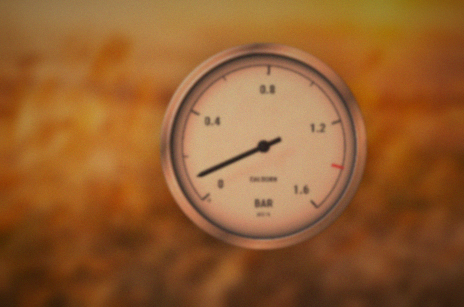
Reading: bar 0.1
